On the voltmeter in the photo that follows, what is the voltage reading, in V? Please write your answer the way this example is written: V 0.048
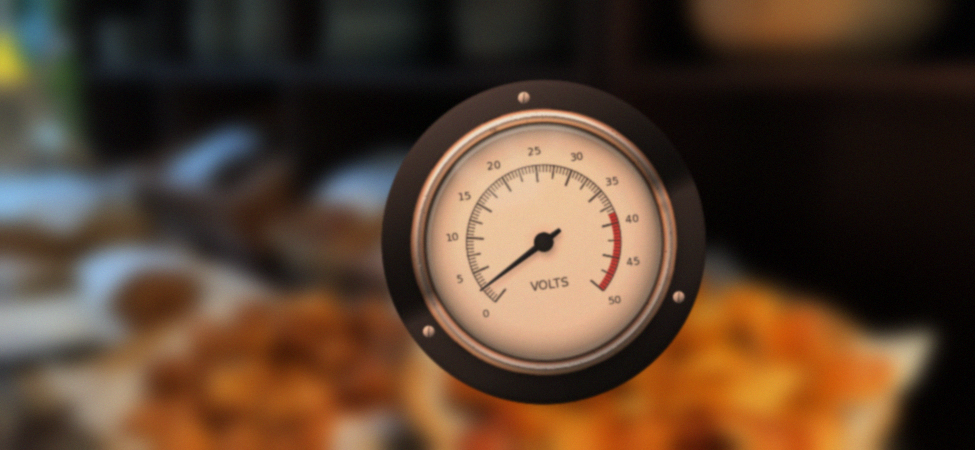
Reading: V 2.5
